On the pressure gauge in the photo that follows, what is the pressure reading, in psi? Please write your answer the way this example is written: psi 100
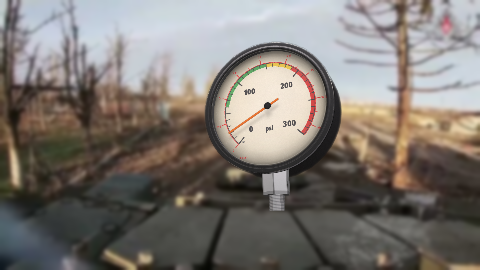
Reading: psi 20
